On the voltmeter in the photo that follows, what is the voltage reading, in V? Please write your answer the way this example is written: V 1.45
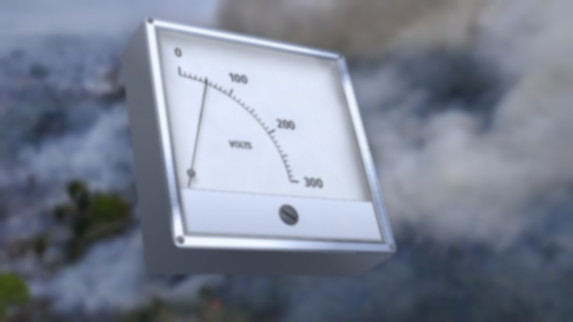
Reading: V 50
